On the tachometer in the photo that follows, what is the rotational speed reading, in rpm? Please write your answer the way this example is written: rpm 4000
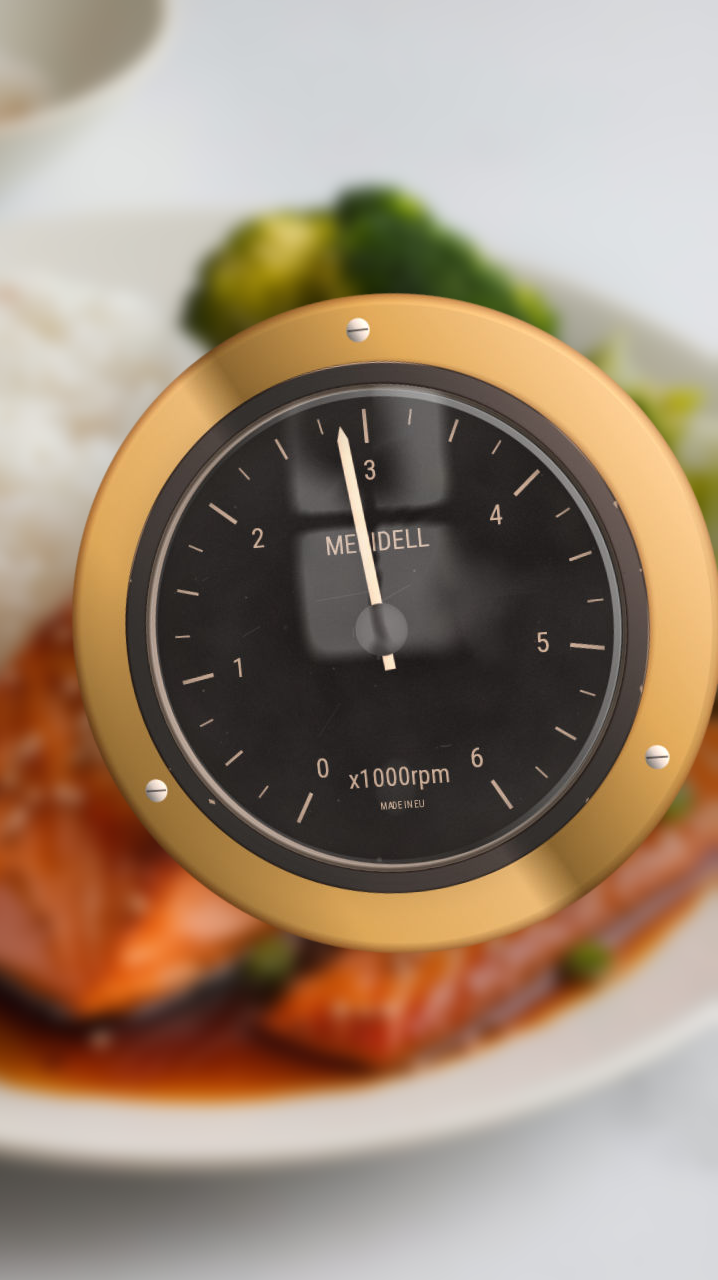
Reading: rpm 2875
